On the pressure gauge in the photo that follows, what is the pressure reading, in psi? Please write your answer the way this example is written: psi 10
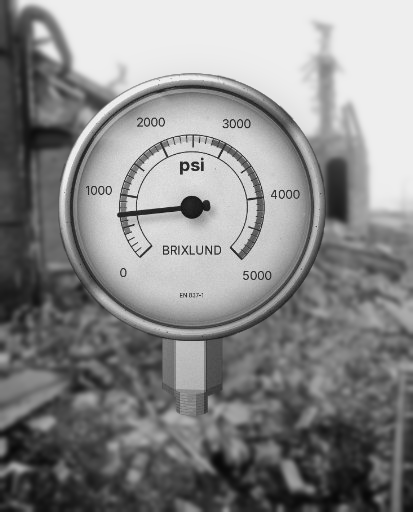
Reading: psi 700
